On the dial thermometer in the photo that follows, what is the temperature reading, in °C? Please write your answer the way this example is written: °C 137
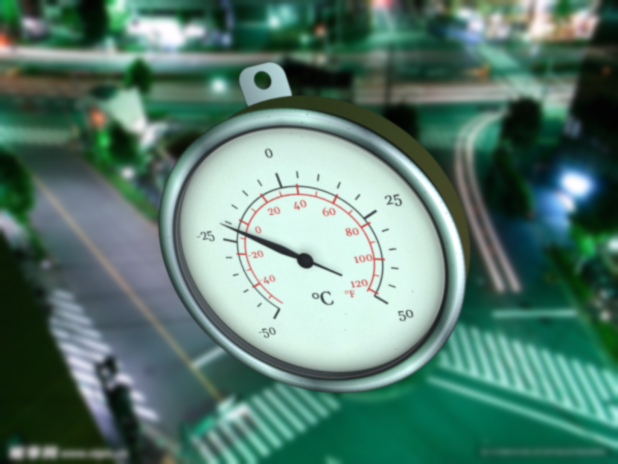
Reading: °C -20
